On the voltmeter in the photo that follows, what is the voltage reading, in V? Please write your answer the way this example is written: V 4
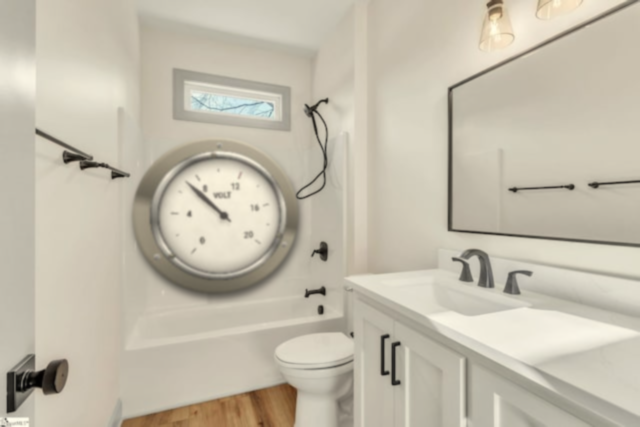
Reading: V 7
